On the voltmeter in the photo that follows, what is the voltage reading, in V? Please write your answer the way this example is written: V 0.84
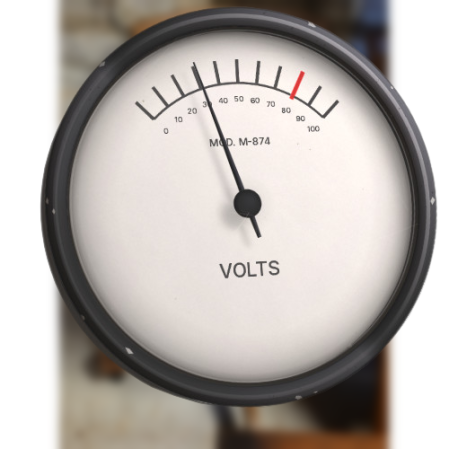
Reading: V 30
